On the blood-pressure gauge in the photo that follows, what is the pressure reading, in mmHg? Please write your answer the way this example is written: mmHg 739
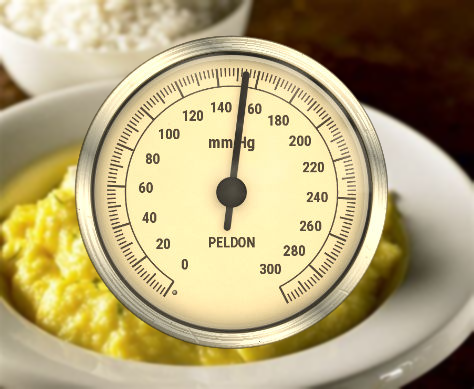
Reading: mmHg 154
